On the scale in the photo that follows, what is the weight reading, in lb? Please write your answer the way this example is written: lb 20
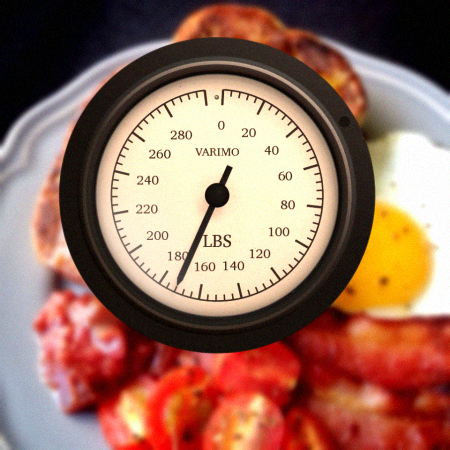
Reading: lb 172
